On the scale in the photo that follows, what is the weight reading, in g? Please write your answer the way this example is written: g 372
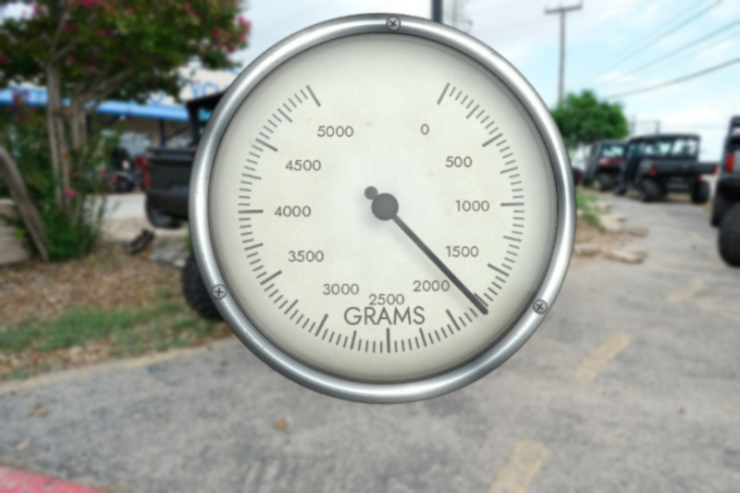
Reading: g 1800
